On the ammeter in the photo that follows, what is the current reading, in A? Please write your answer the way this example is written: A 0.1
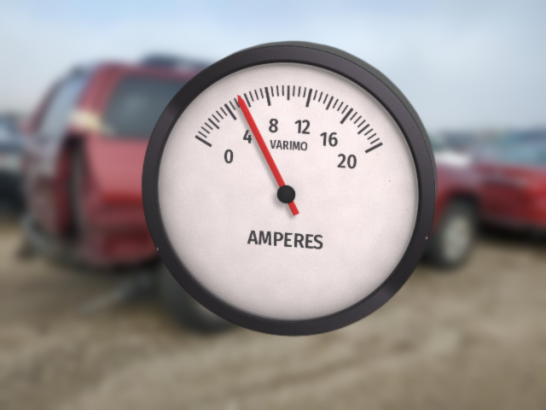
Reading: A 5.5
